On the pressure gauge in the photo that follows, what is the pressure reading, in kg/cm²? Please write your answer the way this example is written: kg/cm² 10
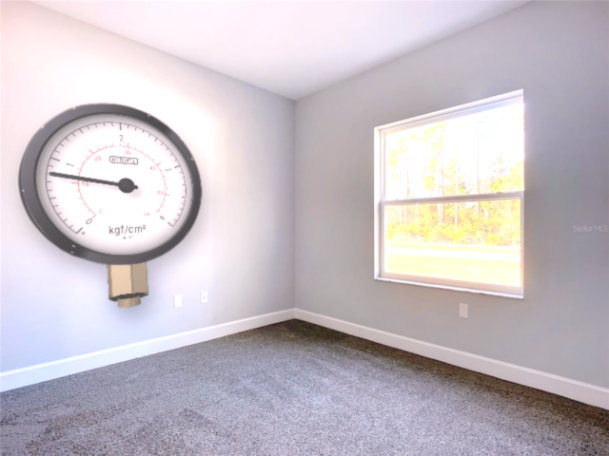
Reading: kg/cm² 0.8
